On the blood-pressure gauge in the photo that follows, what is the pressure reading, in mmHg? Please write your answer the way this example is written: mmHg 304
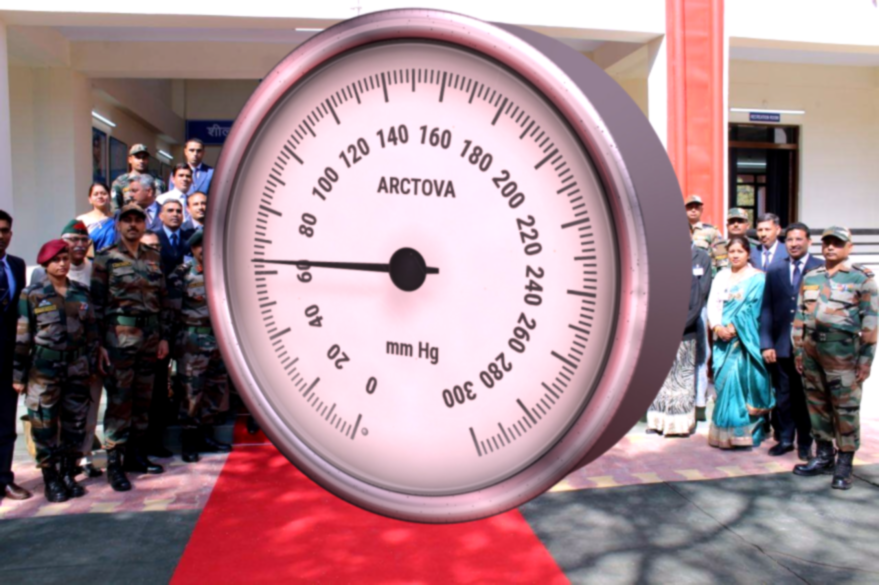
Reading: mmHg 64
